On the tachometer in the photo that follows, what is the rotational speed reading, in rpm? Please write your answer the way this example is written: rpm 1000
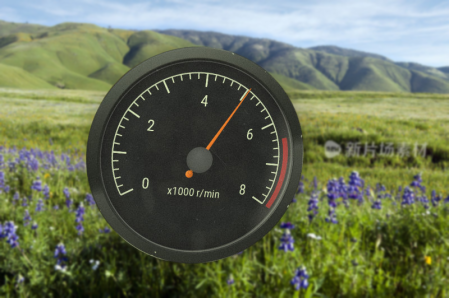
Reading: rpm 5000
